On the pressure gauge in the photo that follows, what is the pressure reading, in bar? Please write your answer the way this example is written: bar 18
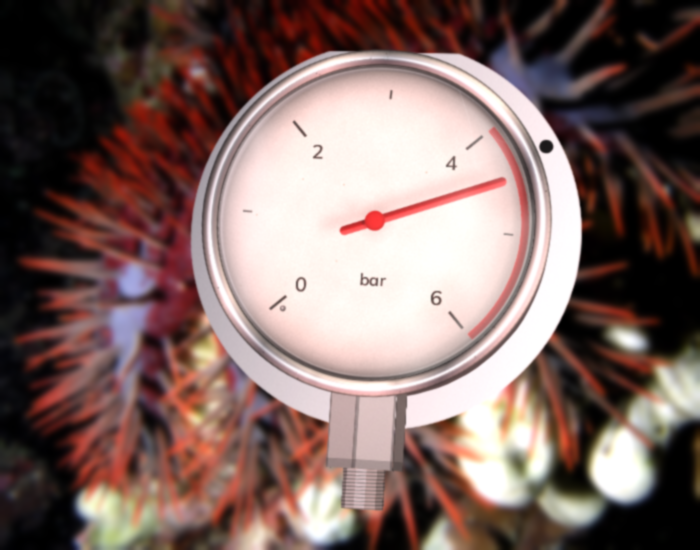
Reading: bar 4.5
